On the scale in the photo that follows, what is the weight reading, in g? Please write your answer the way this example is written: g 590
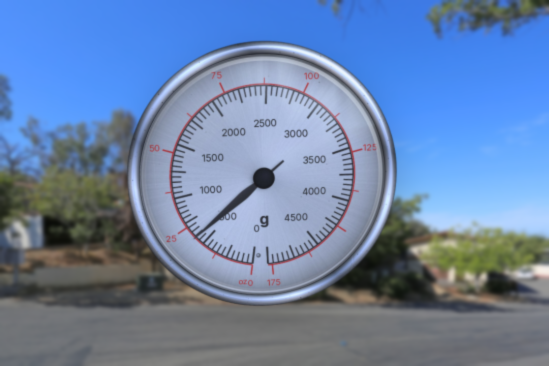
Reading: g 600
